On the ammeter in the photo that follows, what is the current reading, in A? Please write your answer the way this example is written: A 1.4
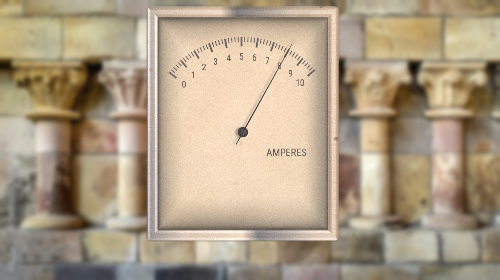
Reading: A 8
